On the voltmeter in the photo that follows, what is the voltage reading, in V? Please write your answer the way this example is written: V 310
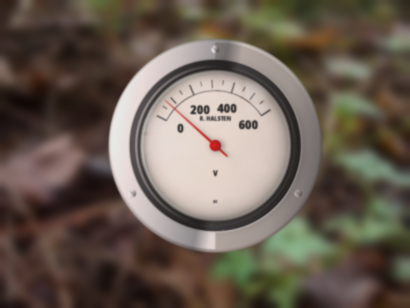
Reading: V 75
